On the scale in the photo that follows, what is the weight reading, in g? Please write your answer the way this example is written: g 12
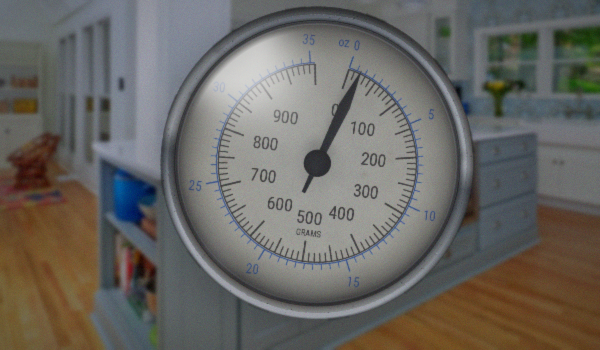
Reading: g 20
